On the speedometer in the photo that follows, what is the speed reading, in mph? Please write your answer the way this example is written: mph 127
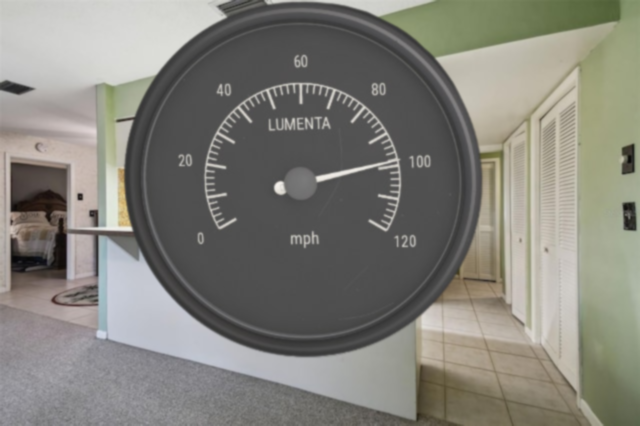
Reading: mph 98
